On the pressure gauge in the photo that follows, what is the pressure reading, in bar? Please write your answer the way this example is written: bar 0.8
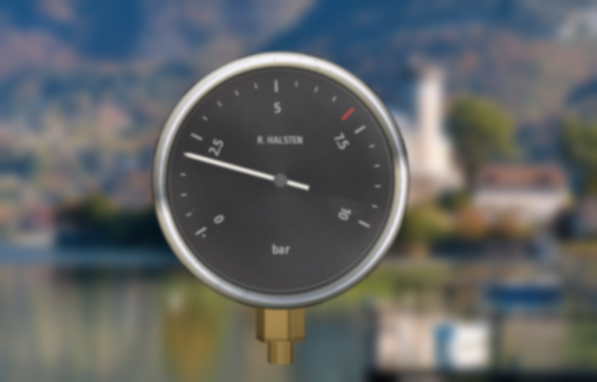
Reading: bar 2
